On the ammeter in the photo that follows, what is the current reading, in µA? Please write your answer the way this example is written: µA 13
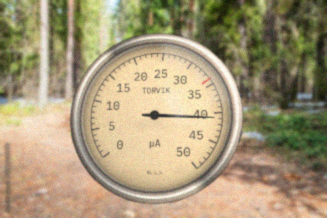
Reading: µA 41
